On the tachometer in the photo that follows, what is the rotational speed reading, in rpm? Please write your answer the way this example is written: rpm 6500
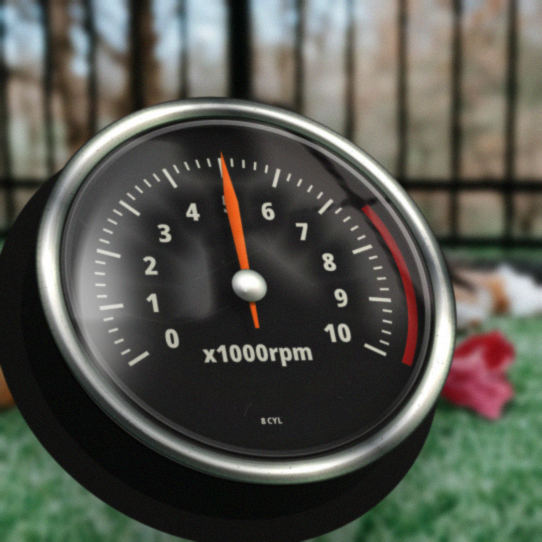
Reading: rpm 5000
